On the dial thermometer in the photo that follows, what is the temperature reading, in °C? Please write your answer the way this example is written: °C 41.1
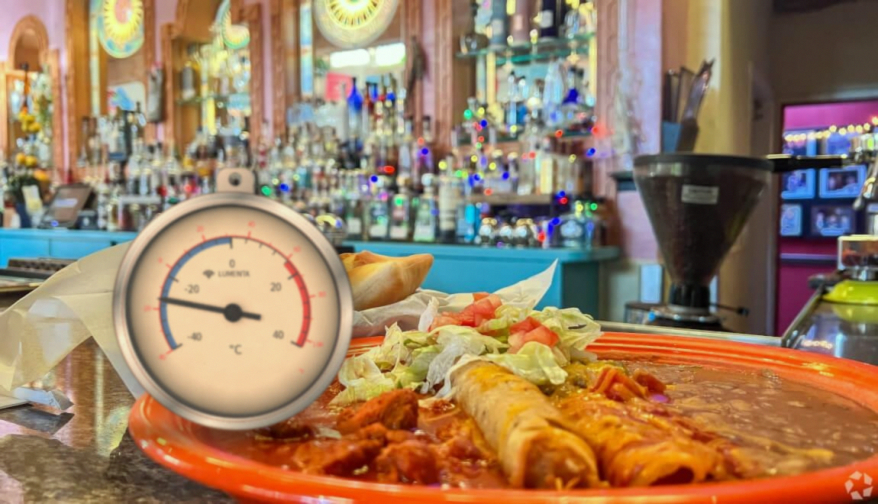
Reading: °C -26
